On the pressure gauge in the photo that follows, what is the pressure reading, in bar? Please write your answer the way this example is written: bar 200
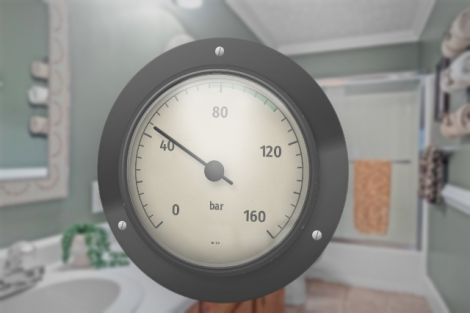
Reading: bar 45
